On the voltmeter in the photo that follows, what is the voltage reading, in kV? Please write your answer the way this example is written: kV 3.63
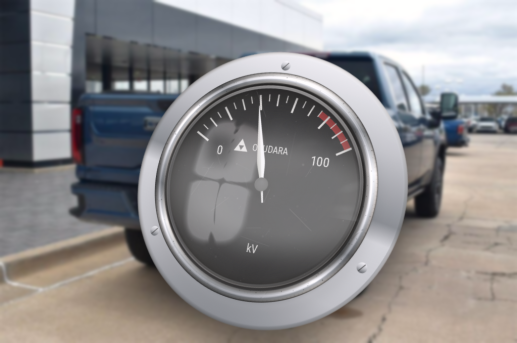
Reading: kV 40
